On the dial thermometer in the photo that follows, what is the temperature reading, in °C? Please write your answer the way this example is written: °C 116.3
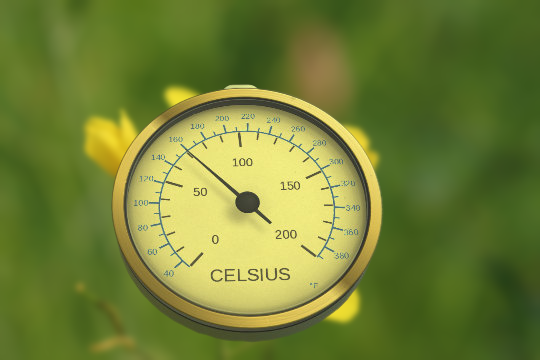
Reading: °C 70
